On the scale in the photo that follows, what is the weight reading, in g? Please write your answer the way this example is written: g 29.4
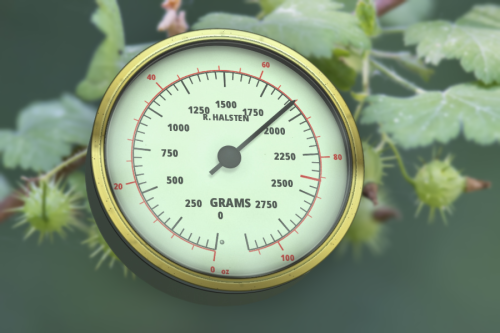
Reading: g 1925
